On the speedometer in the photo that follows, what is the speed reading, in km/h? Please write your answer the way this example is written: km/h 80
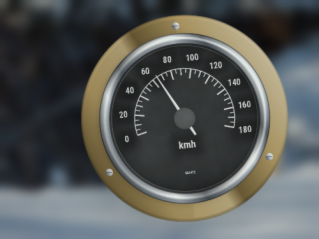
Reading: km/h 65
